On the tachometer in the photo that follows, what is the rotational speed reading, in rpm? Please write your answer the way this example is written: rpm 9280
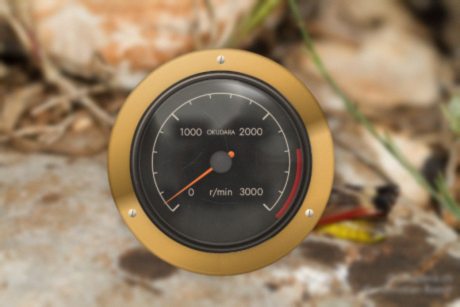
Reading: rpm 100
